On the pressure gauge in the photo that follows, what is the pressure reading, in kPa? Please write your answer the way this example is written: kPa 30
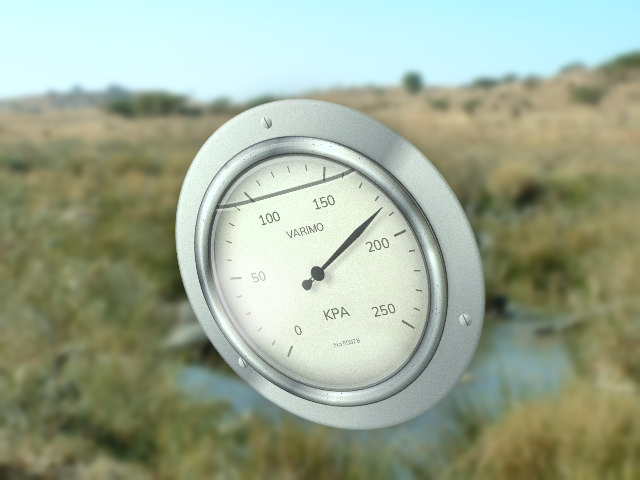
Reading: kPa 185
